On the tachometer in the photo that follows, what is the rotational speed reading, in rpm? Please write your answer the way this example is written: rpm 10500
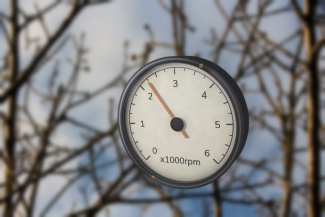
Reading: rpm 2250
